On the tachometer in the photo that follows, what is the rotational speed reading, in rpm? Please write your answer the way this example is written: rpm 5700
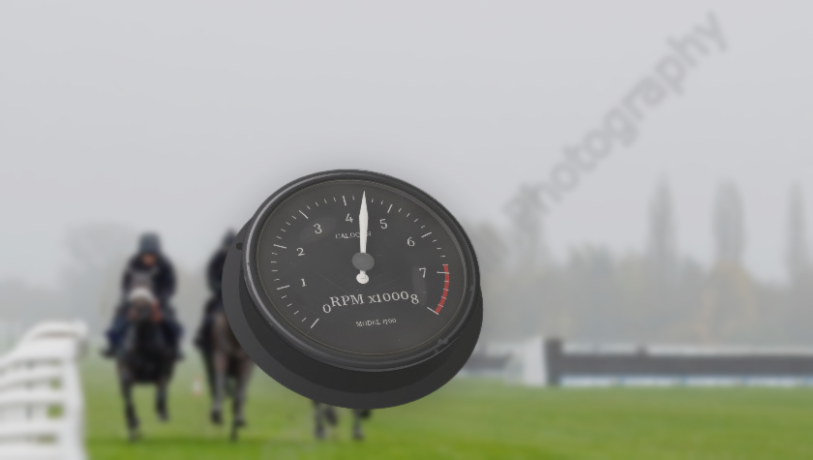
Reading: rpm 4400
